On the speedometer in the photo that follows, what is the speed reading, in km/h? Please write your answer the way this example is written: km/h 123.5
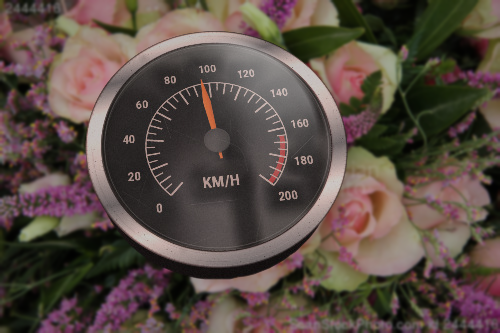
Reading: km/h 95
